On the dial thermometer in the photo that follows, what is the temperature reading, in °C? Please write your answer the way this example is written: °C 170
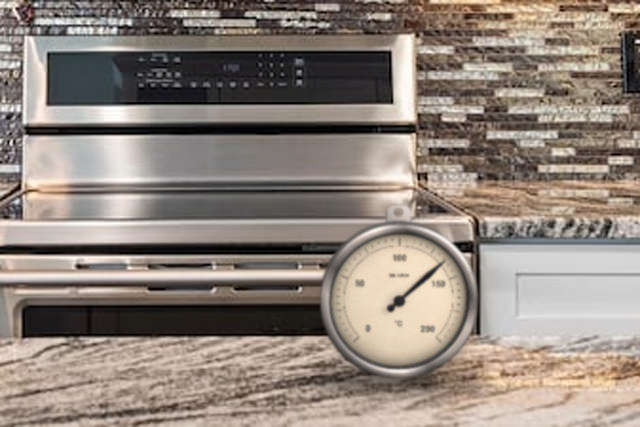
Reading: °C 135
